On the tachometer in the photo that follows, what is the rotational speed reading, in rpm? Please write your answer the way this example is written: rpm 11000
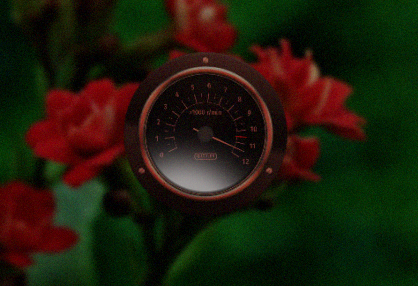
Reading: rpm 11500
